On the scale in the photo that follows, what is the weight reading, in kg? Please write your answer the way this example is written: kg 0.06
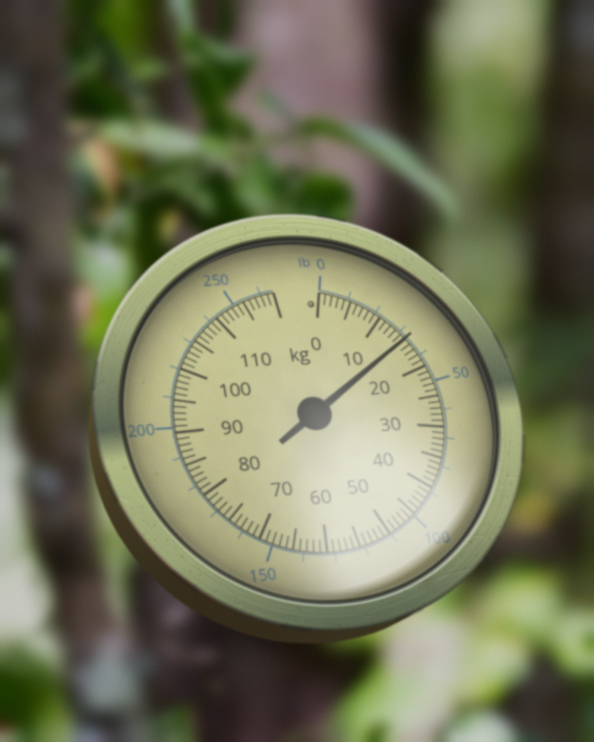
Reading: kg 15
